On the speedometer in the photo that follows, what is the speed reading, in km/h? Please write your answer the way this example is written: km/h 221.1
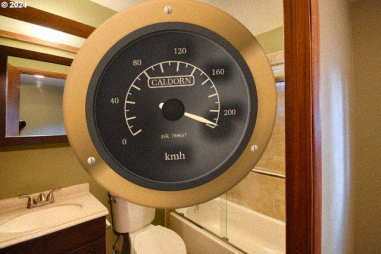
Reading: km/h 215
